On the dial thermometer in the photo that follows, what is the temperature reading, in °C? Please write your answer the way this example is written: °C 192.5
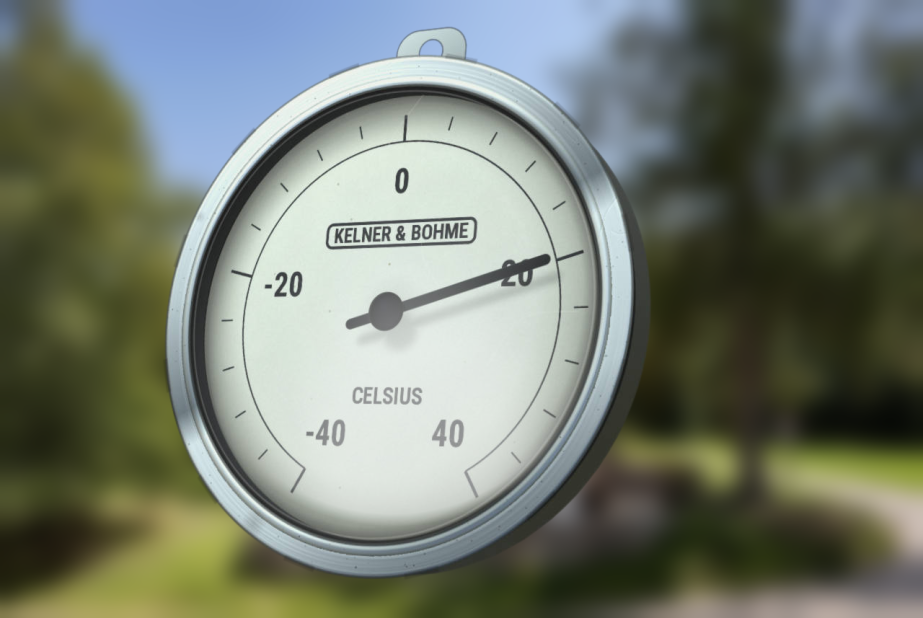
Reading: °C 20
